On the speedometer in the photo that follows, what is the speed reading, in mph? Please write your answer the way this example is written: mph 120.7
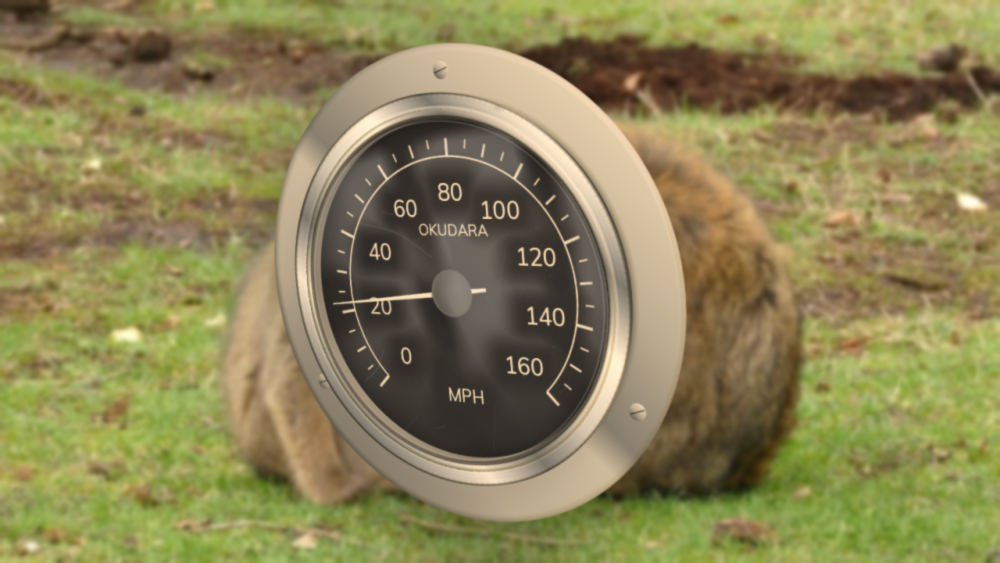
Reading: mph 22.5
